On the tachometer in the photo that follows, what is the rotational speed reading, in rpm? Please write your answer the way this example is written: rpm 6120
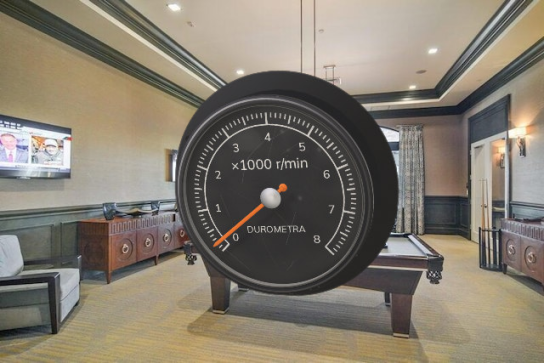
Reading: rpm 200
